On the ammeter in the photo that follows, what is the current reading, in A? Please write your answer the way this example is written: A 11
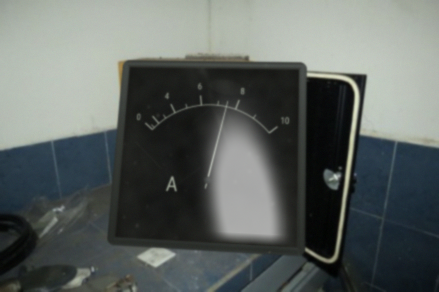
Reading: A 7.5
